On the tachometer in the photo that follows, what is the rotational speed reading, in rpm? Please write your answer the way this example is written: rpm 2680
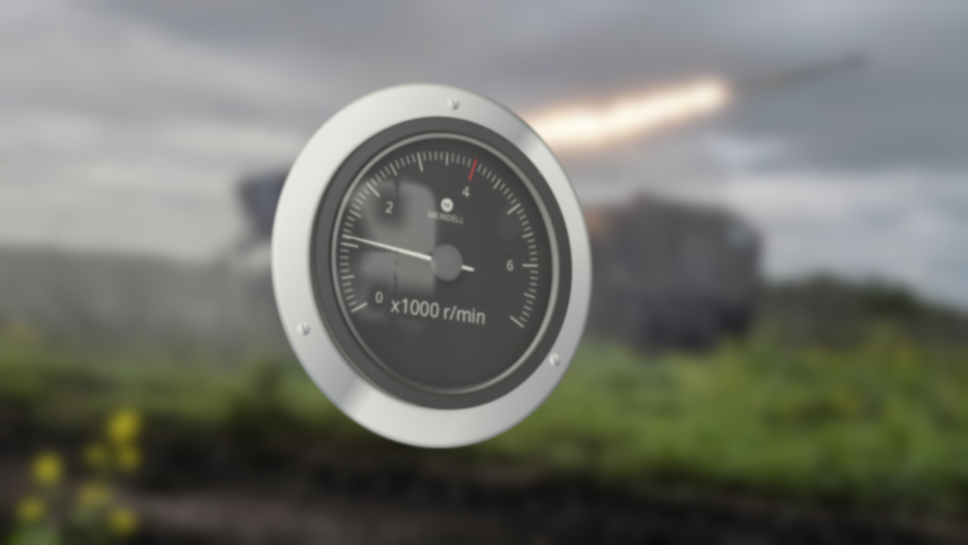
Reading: rpm 1100
